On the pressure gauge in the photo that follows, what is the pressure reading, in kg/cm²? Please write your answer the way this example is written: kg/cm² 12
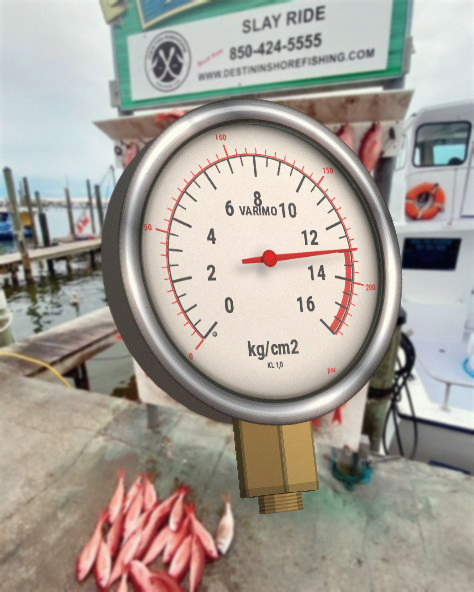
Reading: kg/cm² 13
